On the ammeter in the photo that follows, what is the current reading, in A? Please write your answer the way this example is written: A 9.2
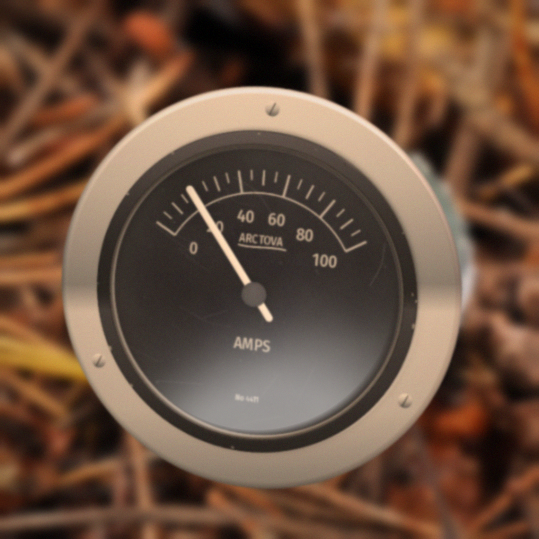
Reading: A 20
